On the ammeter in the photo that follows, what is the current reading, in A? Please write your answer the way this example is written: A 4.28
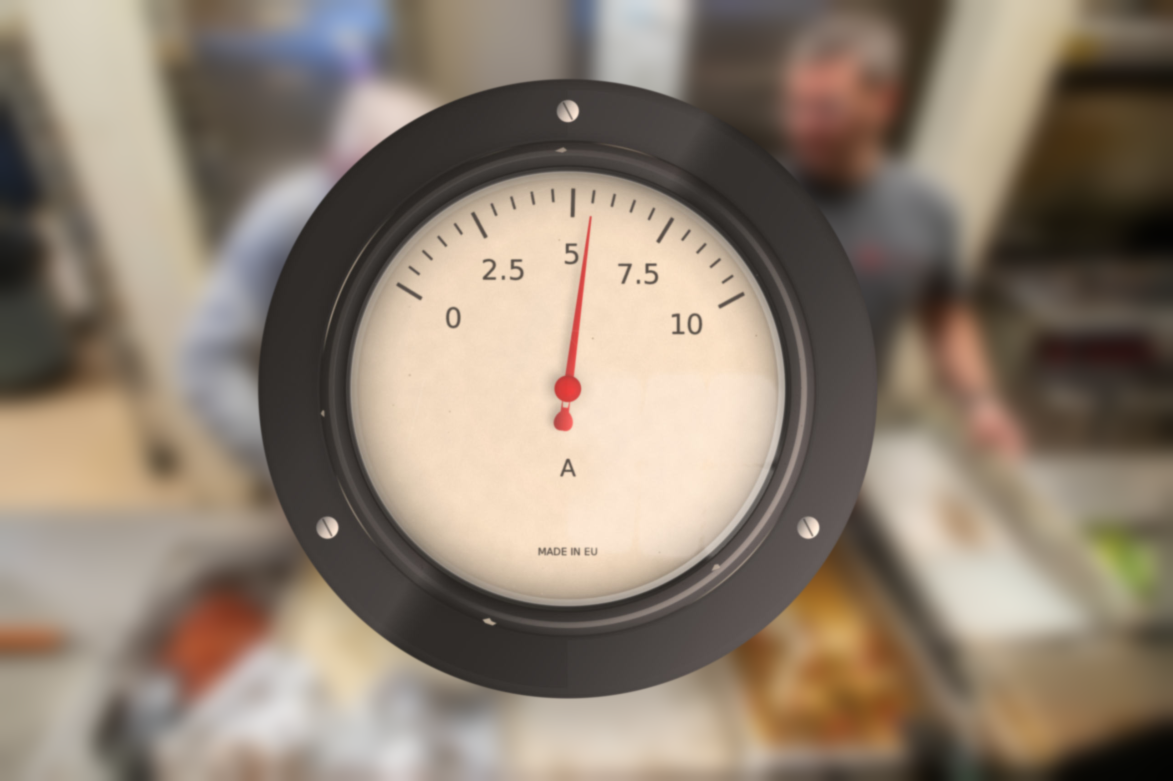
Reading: A 5.5
